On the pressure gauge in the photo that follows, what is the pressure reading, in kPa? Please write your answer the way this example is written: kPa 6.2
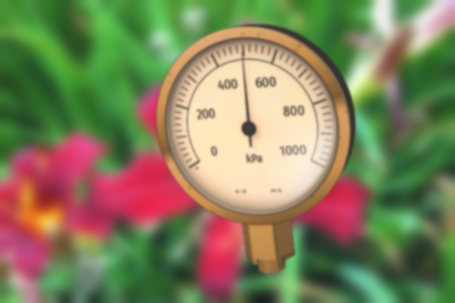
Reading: kPa 500
